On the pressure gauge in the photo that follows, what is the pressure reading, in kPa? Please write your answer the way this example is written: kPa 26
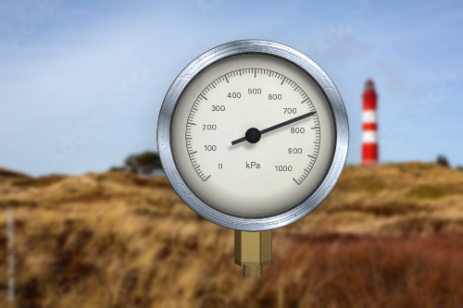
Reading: kPa 750
